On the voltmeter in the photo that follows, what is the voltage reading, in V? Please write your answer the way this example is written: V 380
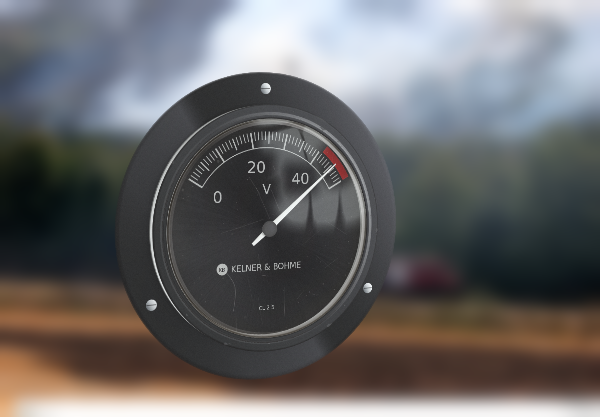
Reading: V 45
